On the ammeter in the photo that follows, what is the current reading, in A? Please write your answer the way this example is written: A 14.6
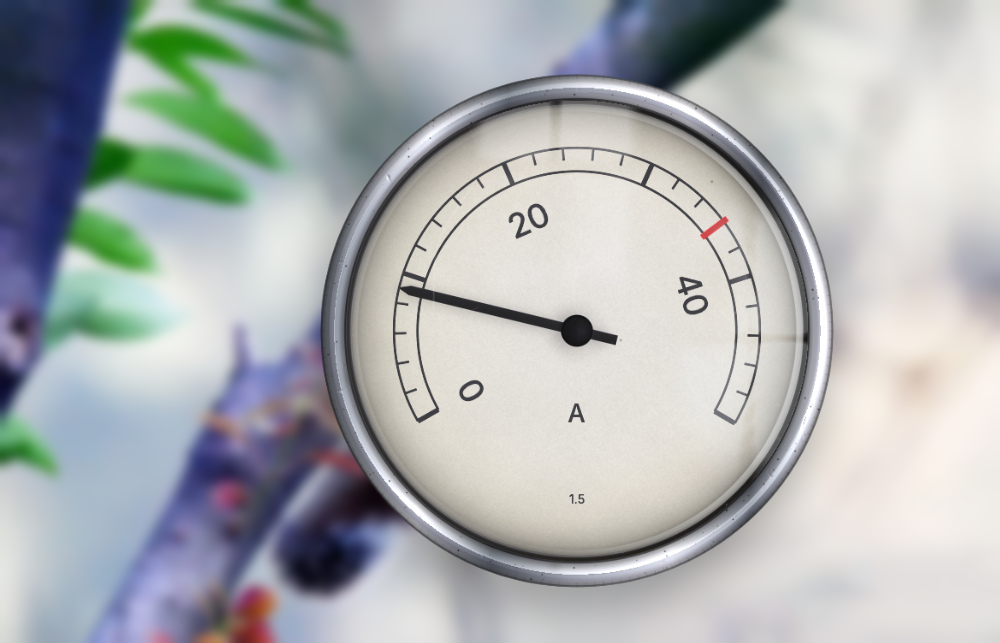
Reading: A 9
